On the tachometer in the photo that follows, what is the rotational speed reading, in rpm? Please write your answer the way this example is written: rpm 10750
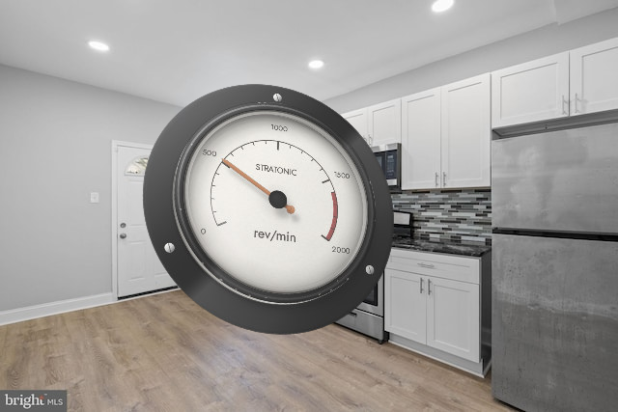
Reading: rpm 500
